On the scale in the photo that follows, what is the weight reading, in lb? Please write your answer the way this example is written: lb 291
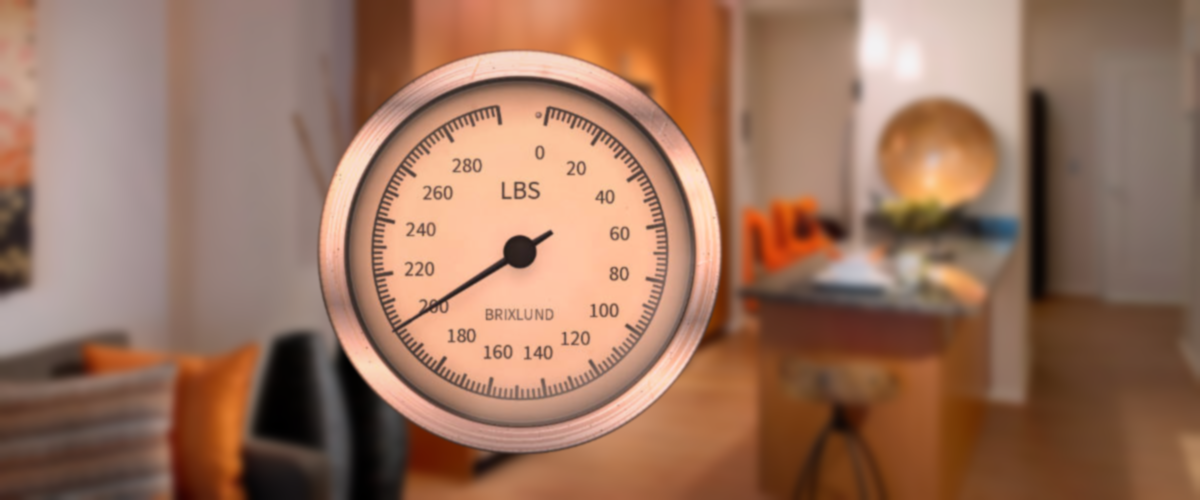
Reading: lb 200
